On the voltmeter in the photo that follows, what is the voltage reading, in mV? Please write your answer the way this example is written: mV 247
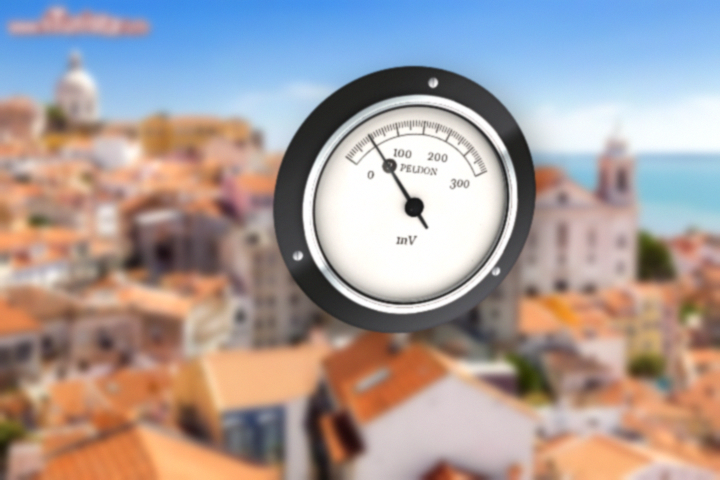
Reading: mV 50
